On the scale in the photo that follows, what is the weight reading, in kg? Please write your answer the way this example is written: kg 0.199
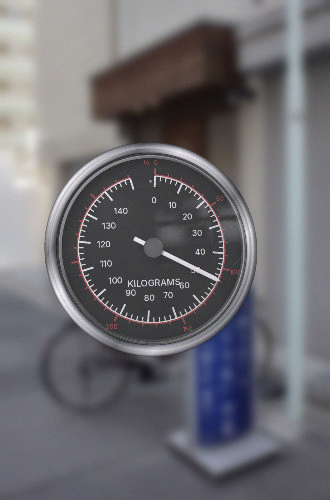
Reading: kg 50
